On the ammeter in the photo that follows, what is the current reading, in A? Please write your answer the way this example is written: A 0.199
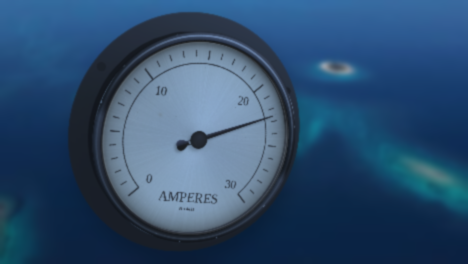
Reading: A 22.5
